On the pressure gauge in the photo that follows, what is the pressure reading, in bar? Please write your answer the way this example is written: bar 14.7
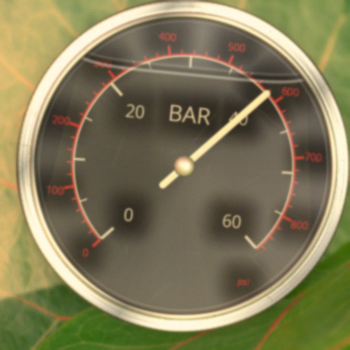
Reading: bar 40
